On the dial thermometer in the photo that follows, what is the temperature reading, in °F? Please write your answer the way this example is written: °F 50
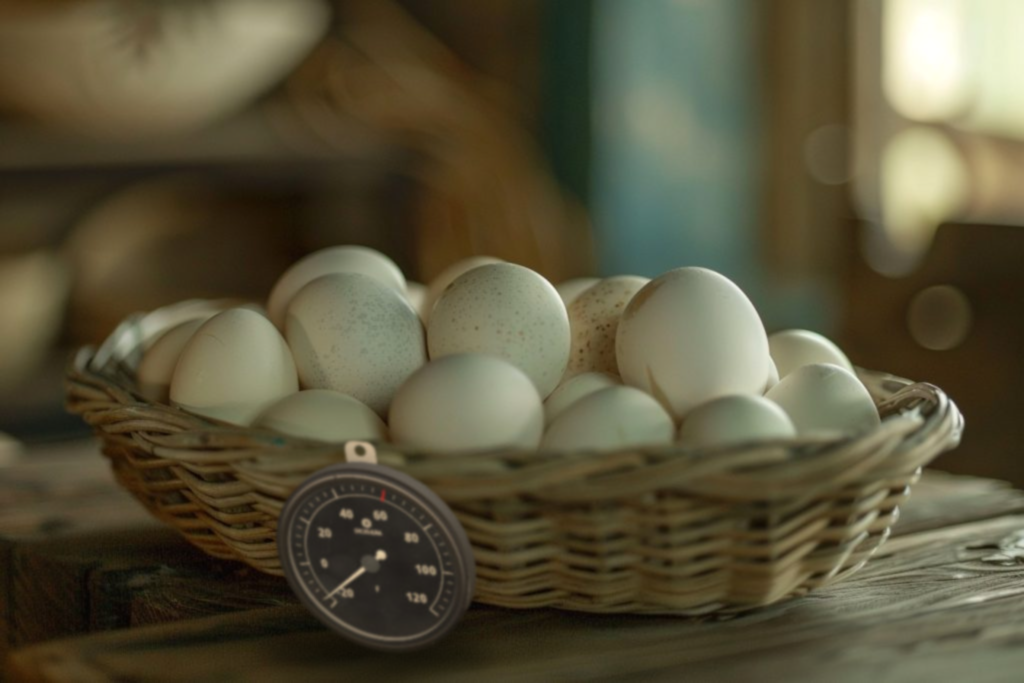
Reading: °F -16
